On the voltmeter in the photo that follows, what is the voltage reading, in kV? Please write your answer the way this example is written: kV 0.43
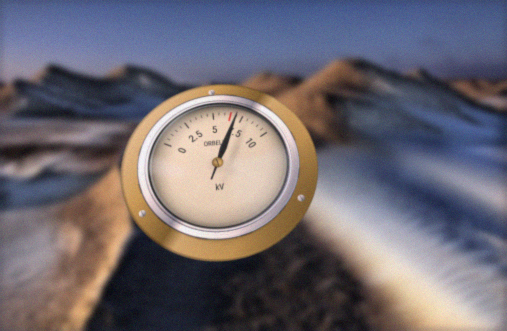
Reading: kV 7
